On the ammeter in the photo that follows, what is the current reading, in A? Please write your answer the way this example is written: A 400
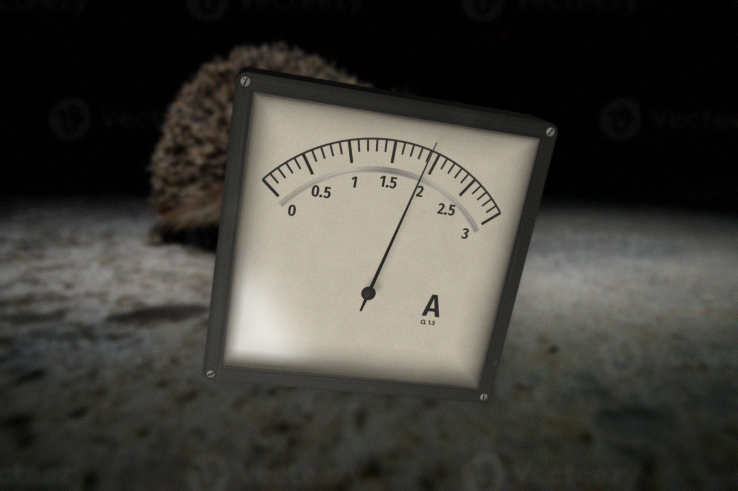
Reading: A 1.9
